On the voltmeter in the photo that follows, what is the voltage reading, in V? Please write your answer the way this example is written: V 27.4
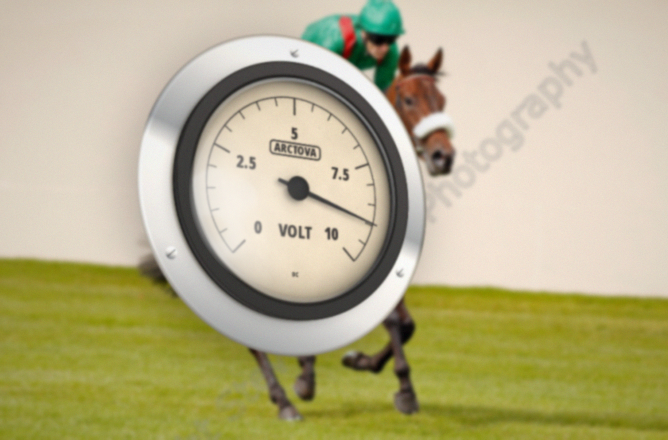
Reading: V 9
